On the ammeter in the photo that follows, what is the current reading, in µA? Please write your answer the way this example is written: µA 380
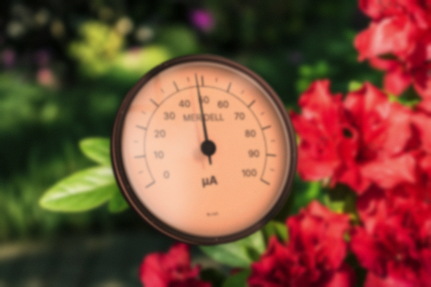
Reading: µA 47.5
